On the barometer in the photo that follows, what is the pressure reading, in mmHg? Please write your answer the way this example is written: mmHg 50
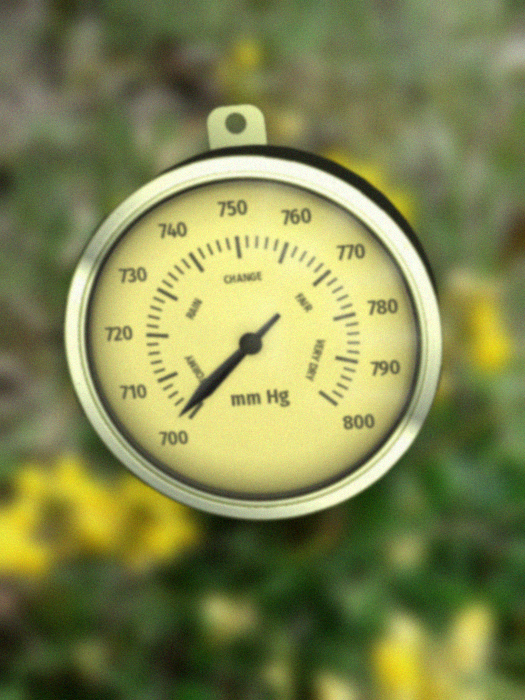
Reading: mmHg 702
